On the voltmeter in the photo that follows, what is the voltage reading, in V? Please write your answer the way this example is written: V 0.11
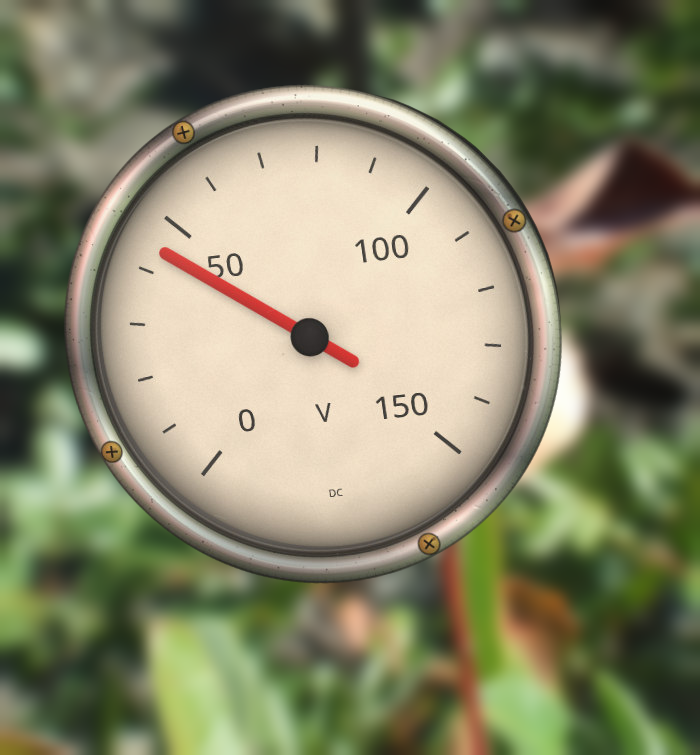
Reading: V 45
